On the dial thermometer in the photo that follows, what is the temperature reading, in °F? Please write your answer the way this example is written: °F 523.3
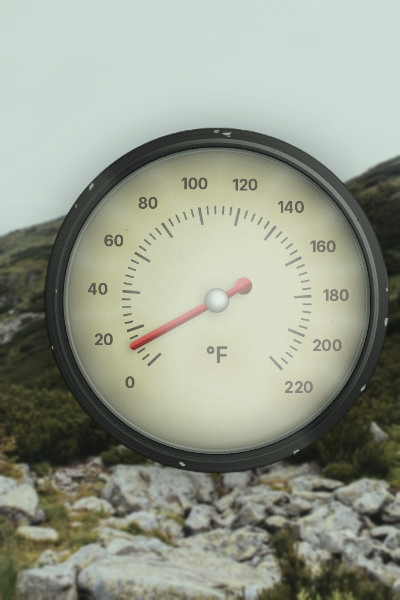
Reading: °F 12
